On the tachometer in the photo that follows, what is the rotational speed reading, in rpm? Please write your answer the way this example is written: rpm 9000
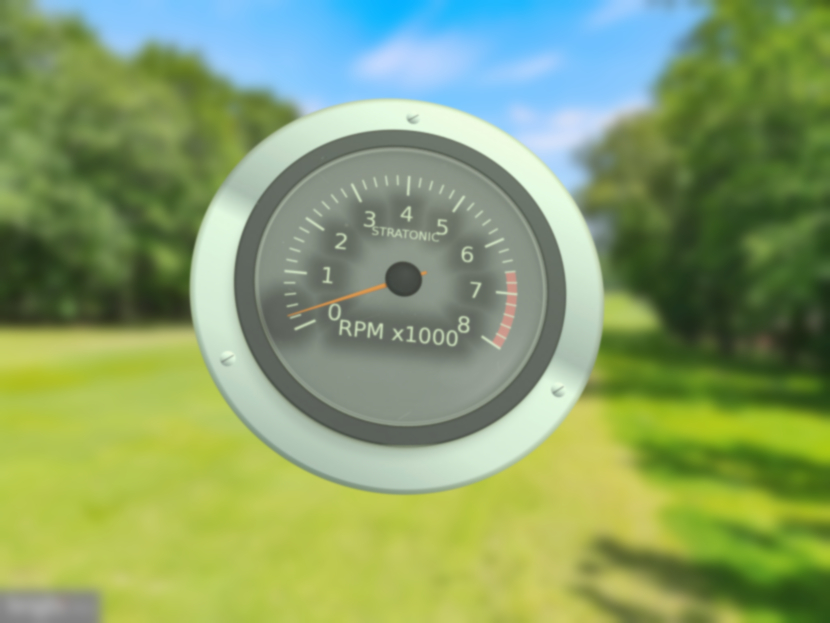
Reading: rpm 200
